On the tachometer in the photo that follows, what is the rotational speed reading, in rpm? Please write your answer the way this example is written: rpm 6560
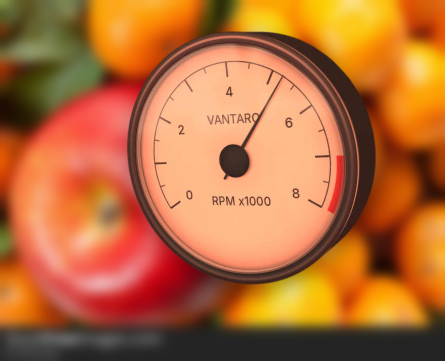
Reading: rpm 5250
